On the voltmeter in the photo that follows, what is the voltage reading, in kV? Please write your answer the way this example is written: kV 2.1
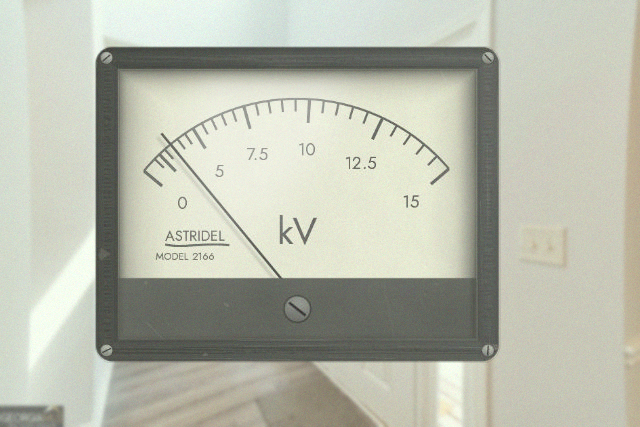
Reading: kV 3.5
